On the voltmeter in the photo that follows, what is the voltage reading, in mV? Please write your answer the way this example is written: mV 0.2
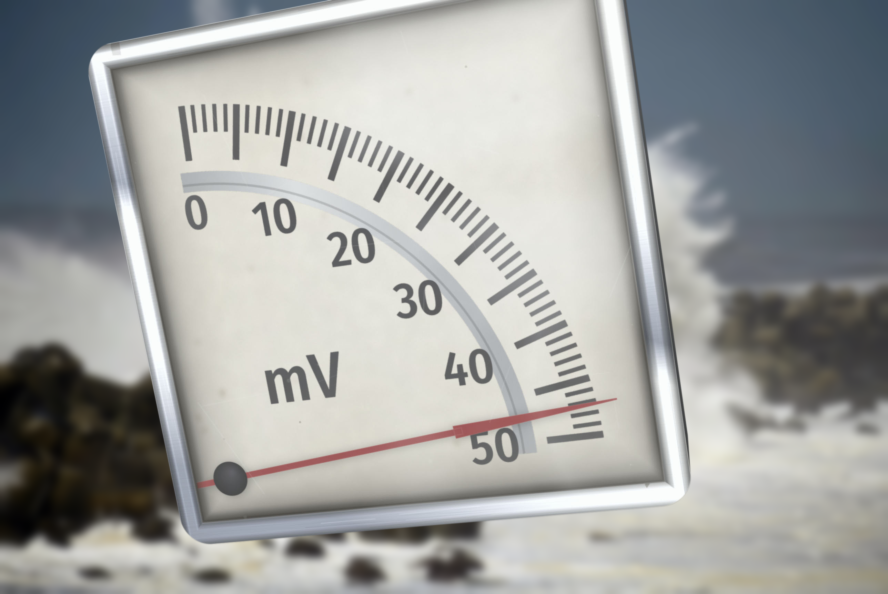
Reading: mV 47
